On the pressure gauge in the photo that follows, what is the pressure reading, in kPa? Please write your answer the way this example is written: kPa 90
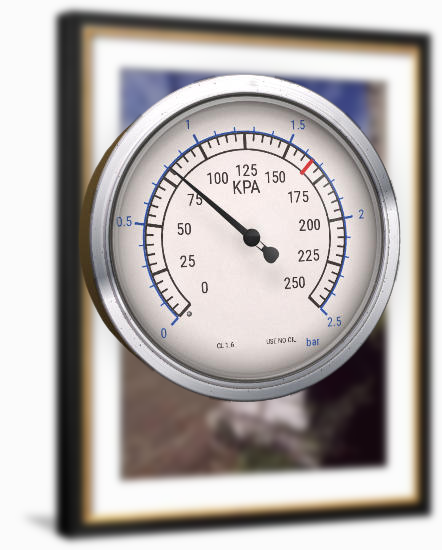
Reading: kPa 80
